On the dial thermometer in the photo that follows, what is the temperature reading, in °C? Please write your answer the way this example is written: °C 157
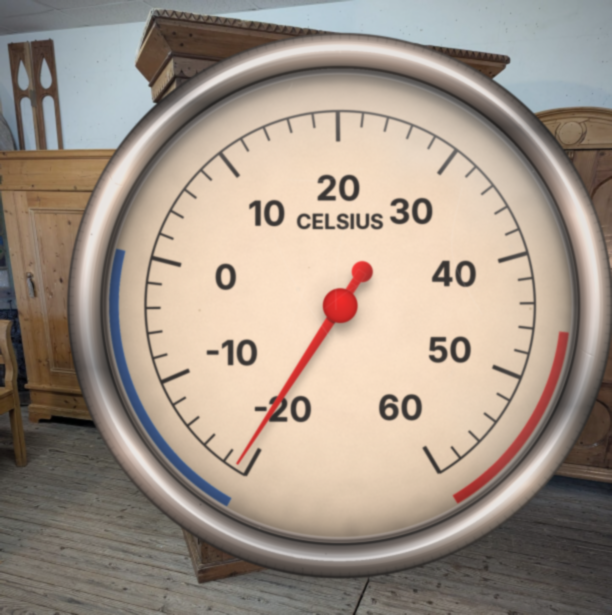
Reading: °C -19
